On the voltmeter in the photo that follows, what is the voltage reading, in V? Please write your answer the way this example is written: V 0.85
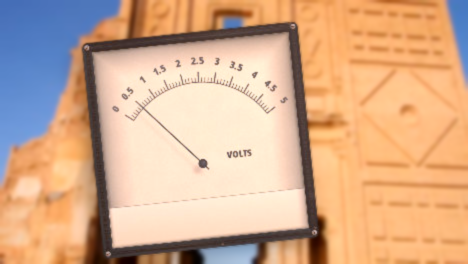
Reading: V 0.5
